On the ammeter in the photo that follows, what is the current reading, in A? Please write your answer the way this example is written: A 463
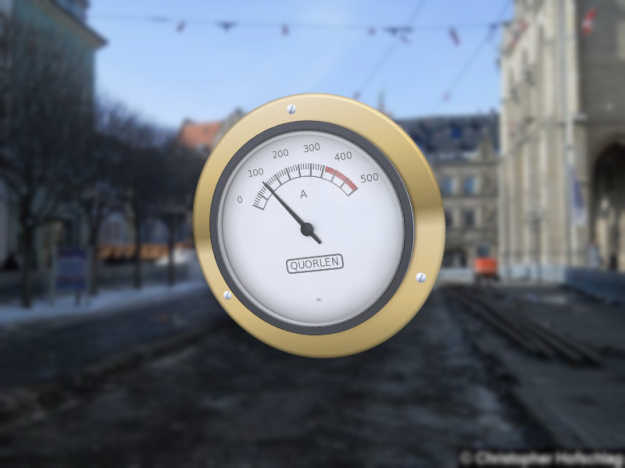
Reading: A 100
